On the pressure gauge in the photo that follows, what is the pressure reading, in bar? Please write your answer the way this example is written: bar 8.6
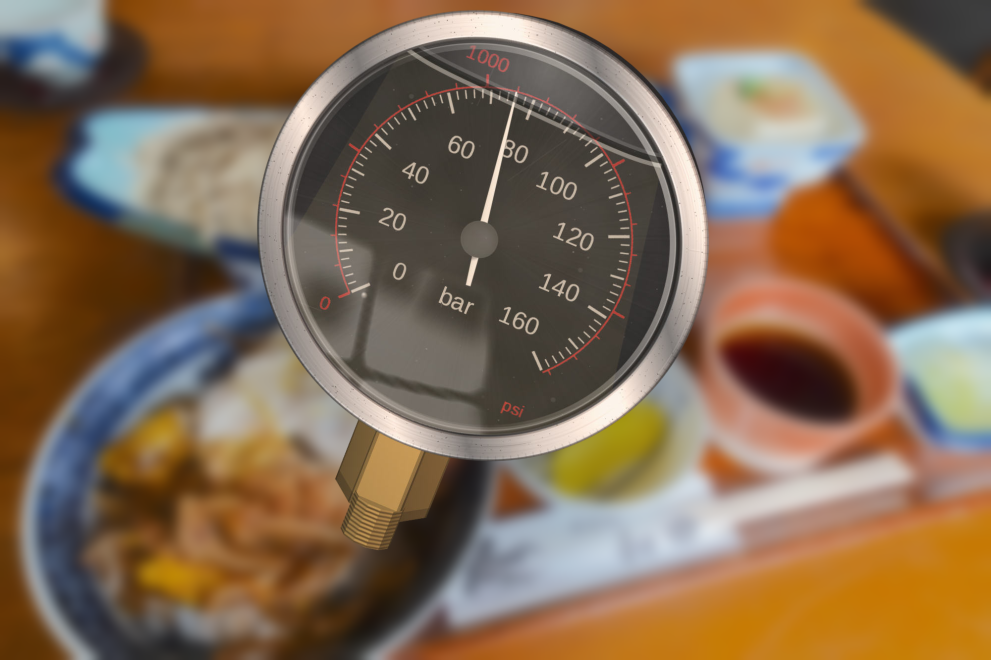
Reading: bar 76
